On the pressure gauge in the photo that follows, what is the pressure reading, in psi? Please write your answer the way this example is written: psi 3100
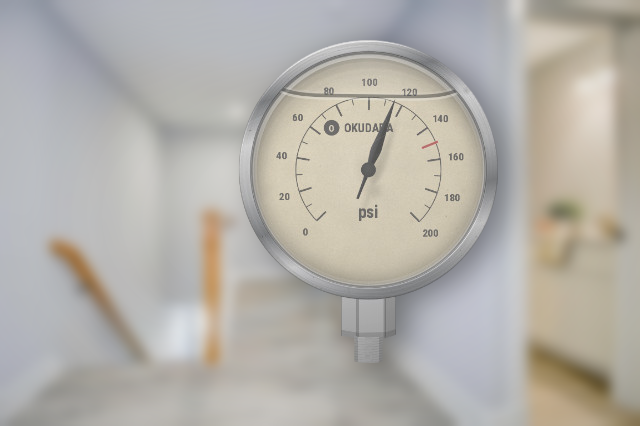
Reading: psi 115
